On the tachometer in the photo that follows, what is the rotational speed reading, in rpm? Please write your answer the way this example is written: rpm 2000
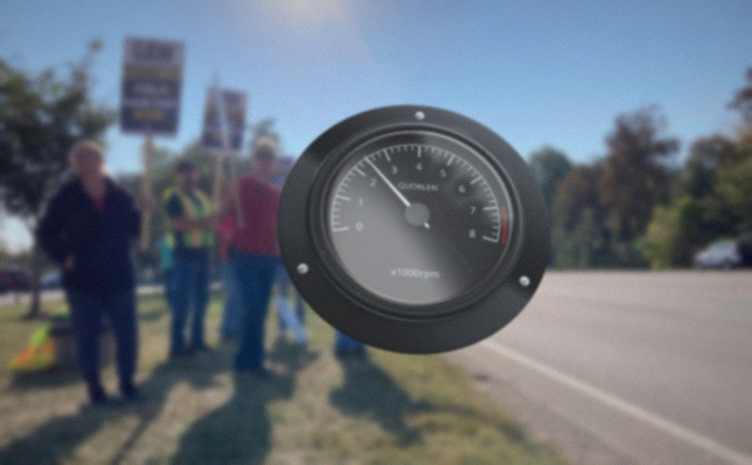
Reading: rpm 2400
